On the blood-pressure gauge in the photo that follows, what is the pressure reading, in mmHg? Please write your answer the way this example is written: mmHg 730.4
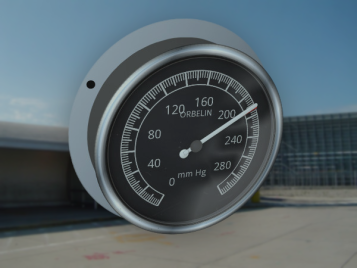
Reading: mmHg 210
